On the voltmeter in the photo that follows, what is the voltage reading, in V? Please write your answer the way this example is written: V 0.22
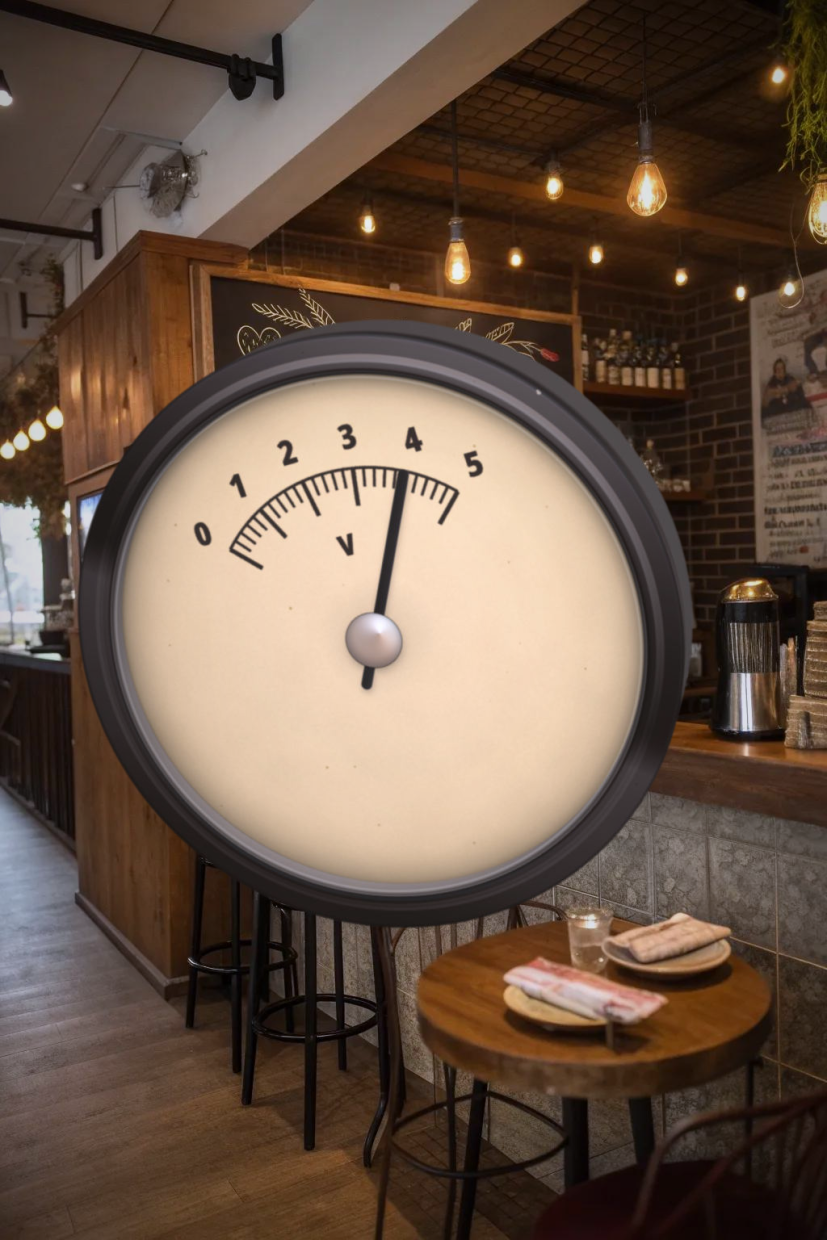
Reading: V 4
